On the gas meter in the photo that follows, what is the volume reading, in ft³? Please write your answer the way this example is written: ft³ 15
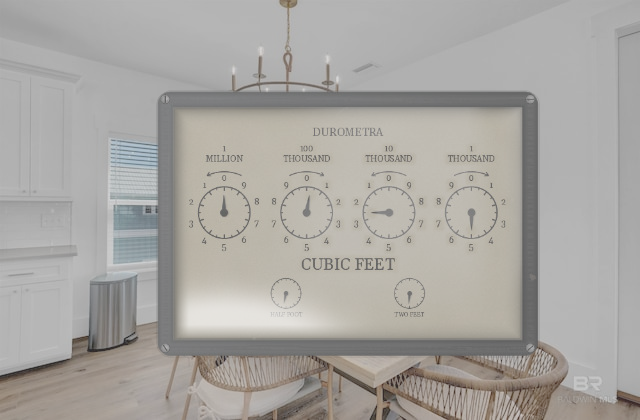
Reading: ft³ 2500
